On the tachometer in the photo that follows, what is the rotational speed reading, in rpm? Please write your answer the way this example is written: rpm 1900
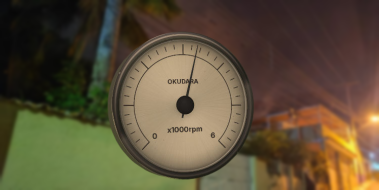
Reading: rpm 3300
